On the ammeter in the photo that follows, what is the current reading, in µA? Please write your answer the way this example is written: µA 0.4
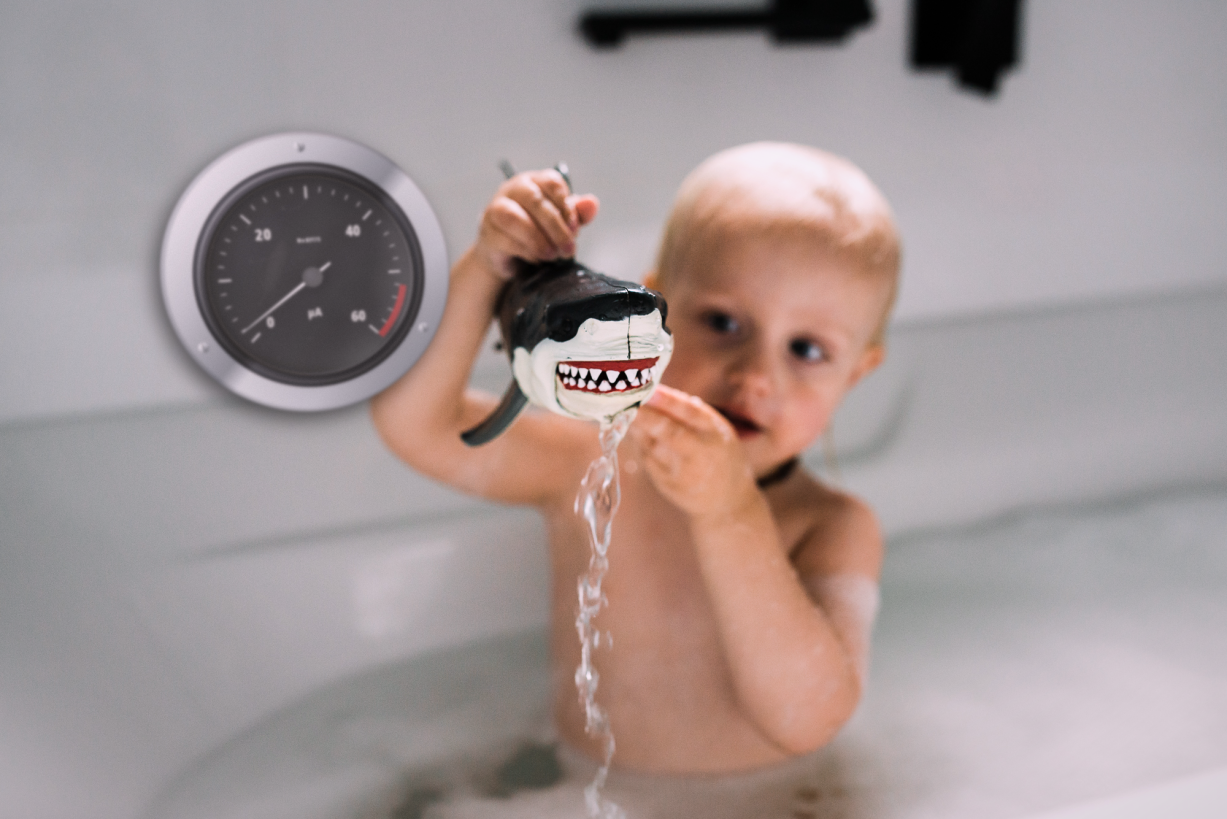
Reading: µA 2
